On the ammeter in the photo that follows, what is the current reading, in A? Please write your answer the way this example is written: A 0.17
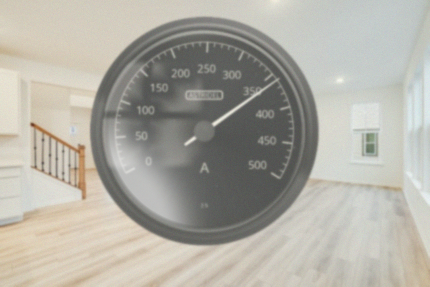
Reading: A 360
